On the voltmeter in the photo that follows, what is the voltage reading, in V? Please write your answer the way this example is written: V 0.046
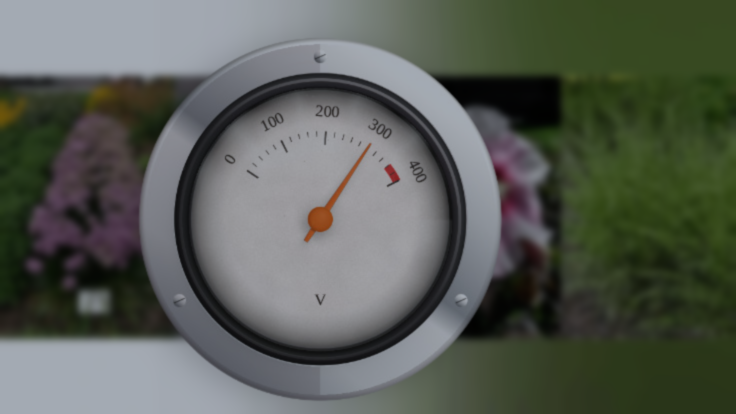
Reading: V 300
